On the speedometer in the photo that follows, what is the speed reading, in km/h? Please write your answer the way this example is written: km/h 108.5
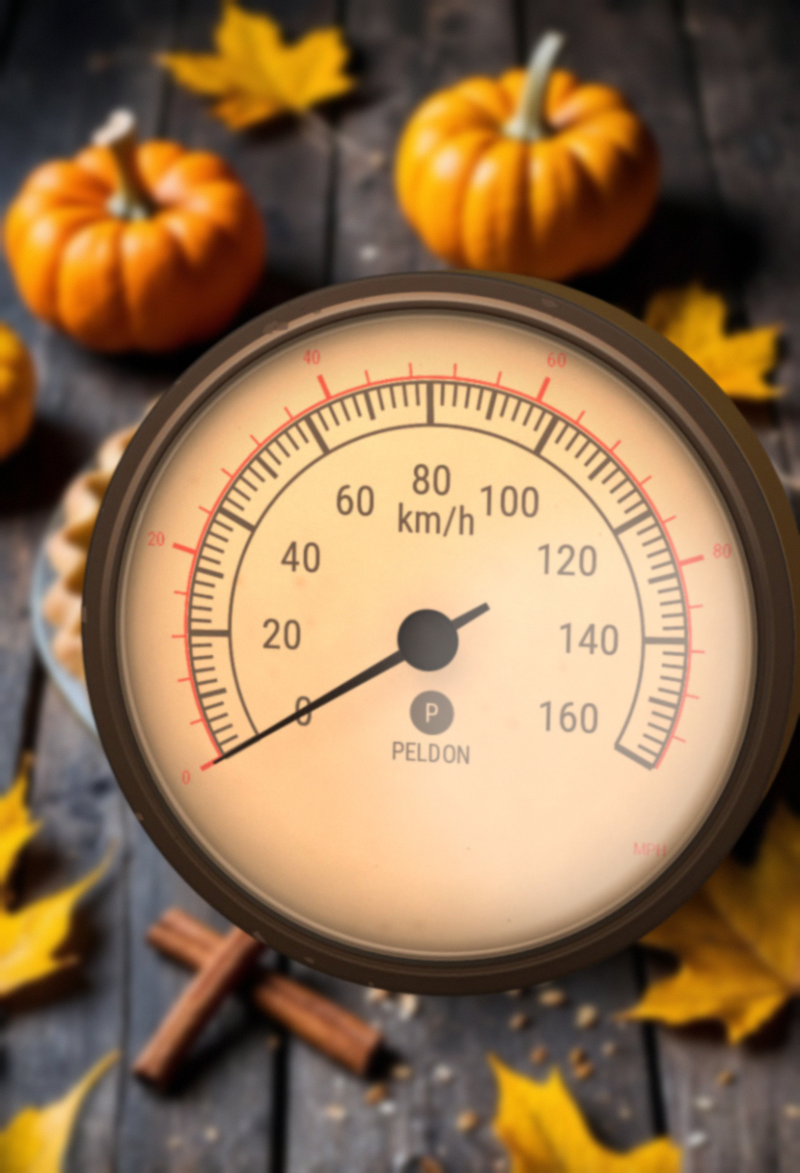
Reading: km/h 0
